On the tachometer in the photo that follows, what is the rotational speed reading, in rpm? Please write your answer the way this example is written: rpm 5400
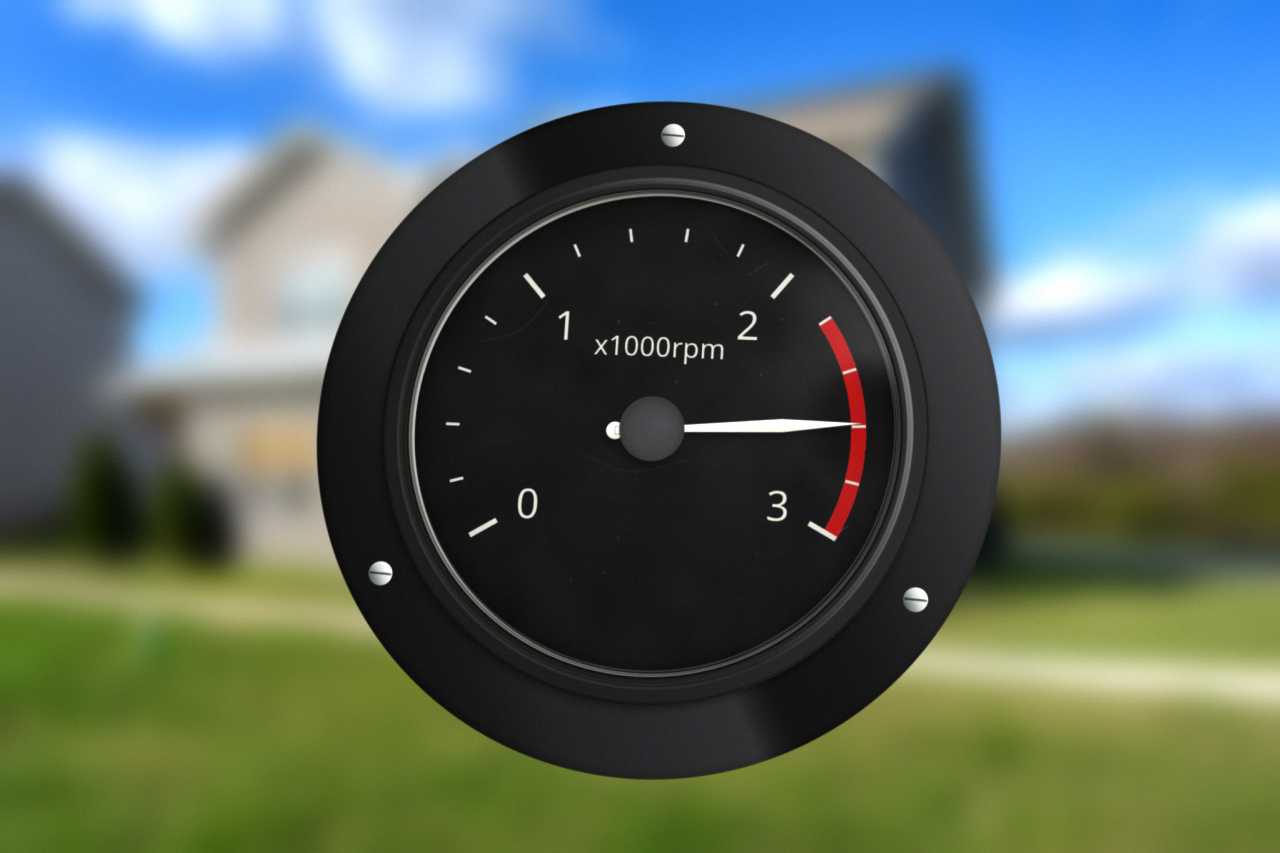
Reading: rpm 2600
